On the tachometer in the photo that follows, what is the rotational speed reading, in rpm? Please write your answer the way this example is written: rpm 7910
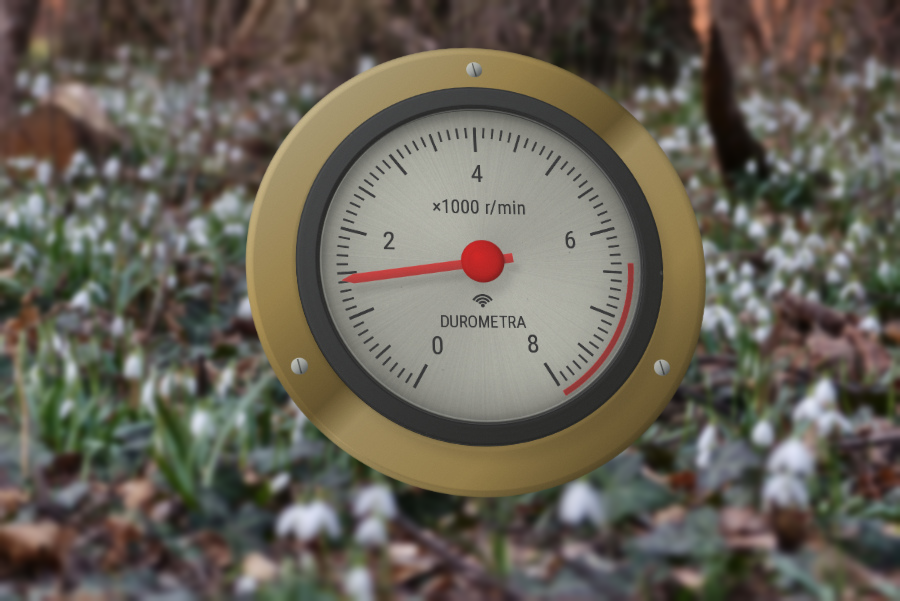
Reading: rpm 1400
